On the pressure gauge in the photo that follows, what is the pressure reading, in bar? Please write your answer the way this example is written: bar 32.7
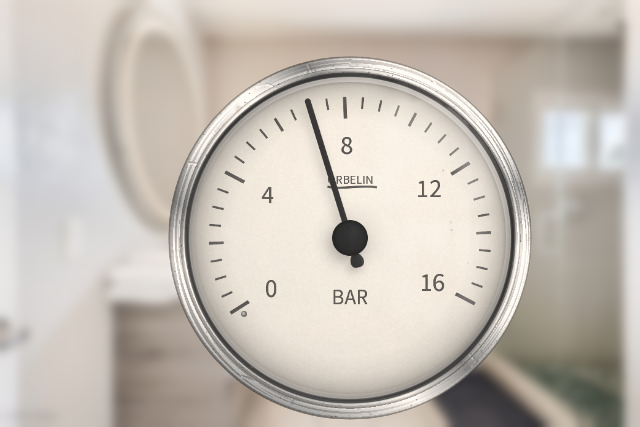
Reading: bar 7
